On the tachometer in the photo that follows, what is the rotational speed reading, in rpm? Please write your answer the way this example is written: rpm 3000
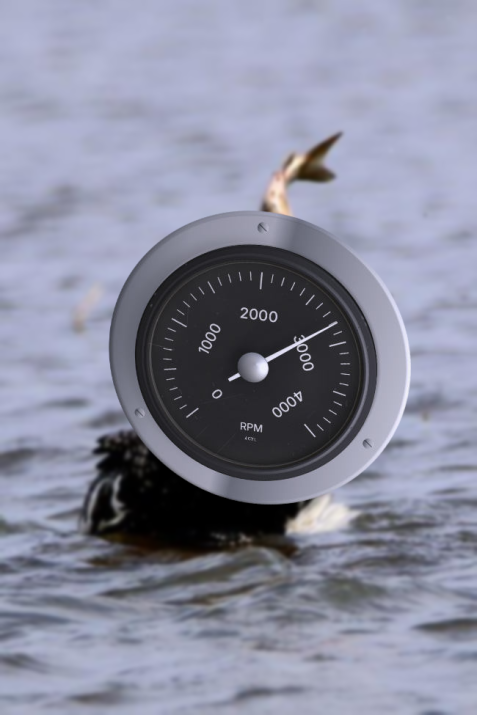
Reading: rpm 2800
